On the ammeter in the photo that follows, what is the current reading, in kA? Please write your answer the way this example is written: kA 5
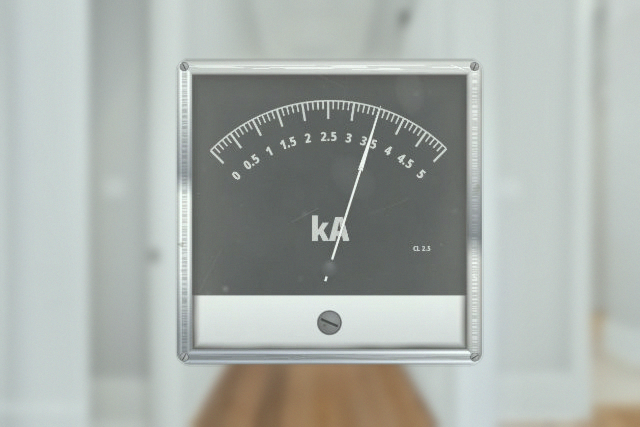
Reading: kA 3.5
